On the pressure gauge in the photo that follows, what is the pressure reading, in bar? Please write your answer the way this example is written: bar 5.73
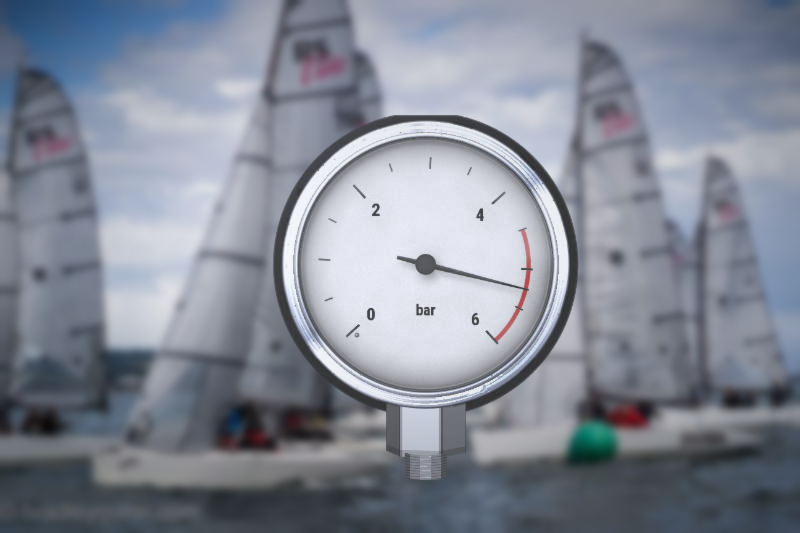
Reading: bar 5.25
